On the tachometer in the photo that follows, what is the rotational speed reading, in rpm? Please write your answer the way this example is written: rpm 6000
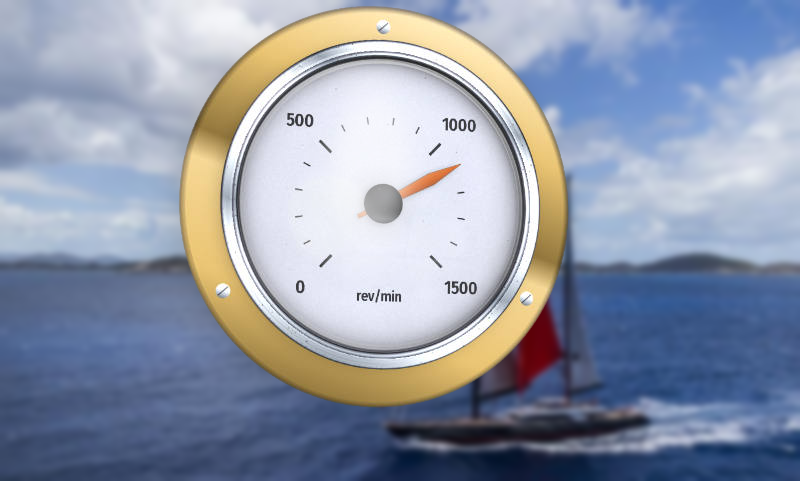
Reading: rpm 1100
